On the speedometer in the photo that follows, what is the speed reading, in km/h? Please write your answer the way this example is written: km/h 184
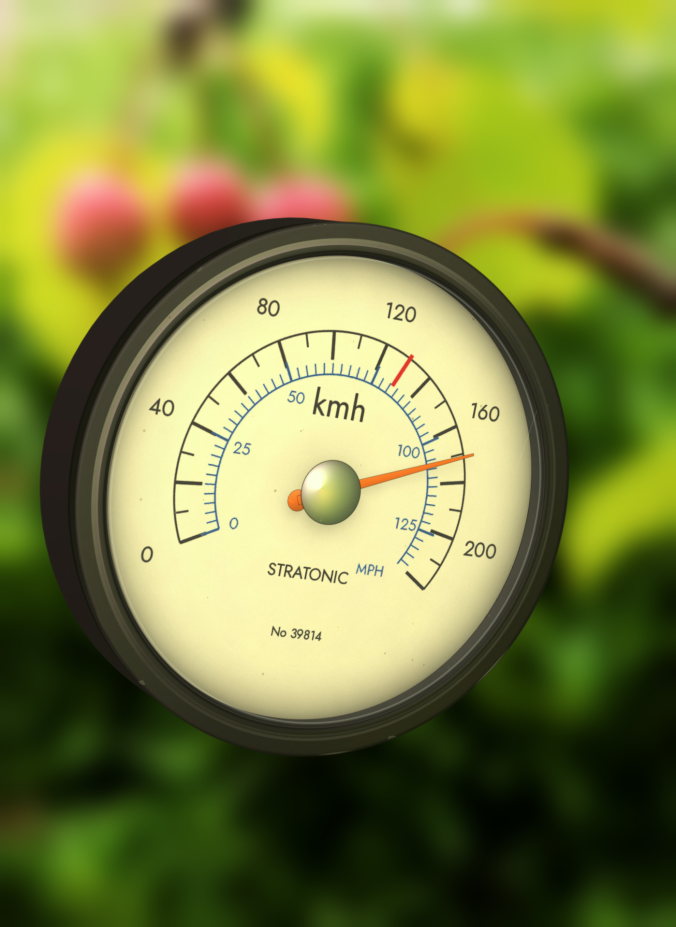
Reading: km/h 170
